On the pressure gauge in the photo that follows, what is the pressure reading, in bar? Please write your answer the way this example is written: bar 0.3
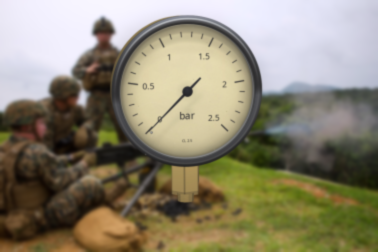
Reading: bar 0
